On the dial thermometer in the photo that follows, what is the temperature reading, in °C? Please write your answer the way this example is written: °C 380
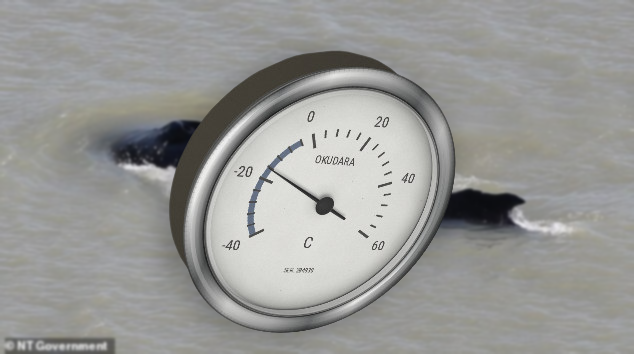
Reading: °C -16
